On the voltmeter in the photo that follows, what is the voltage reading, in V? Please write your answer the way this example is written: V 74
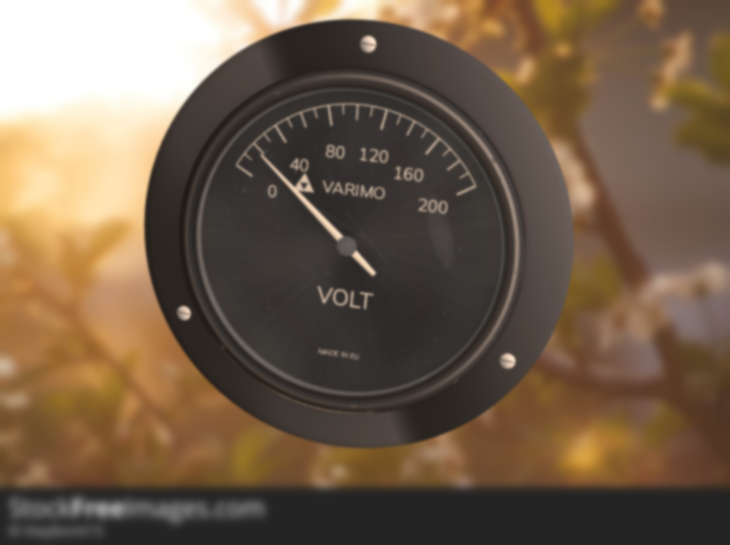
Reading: V 20
